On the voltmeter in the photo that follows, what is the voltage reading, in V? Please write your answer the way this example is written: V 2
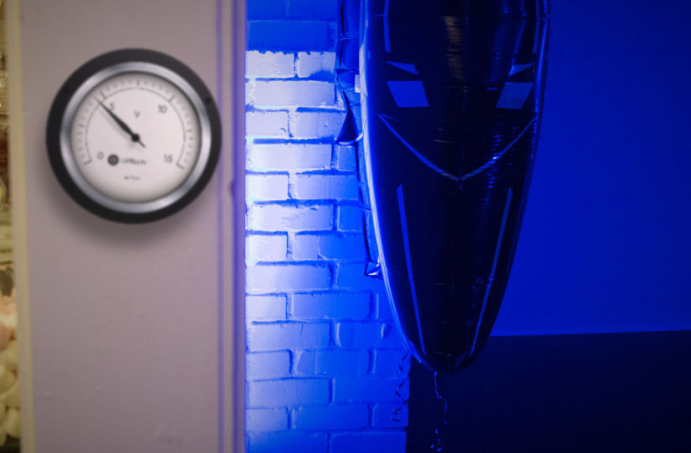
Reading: V 4.5
